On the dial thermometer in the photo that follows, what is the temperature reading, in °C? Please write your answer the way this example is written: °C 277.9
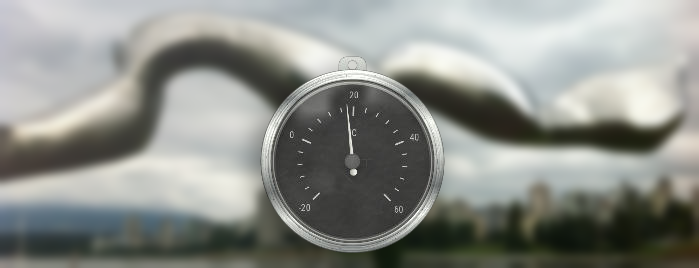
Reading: °C 18
